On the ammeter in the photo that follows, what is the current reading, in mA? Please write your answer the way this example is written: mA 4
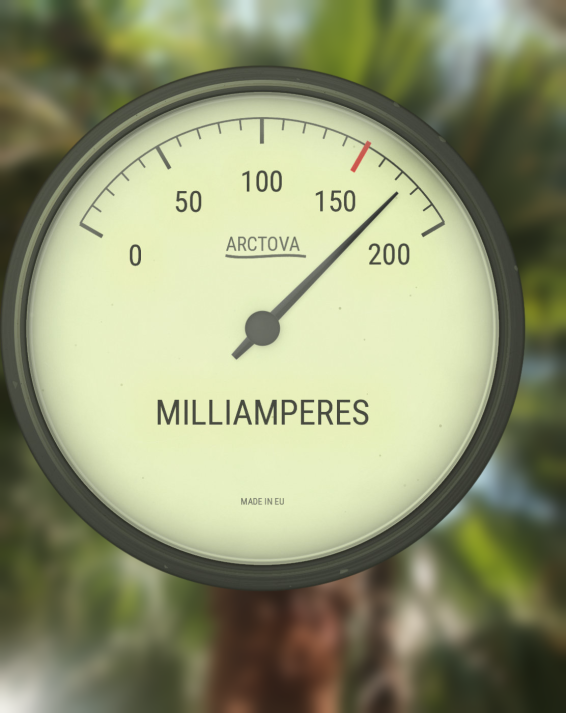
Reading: mA 175
